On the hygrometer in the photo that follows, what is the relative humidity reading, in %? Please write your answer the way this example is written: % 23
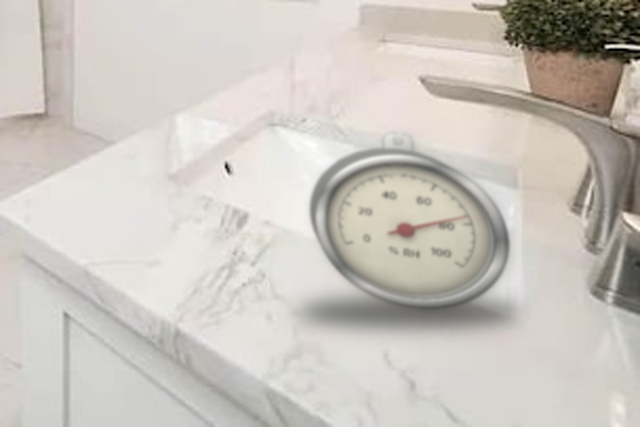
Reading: % 76
